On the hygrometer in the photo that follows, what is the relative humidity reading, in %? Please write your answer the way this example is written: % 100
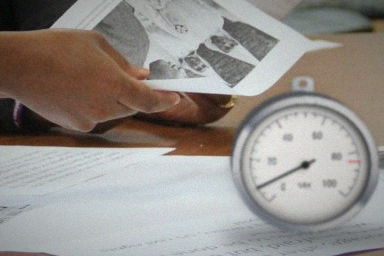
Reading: % 8
